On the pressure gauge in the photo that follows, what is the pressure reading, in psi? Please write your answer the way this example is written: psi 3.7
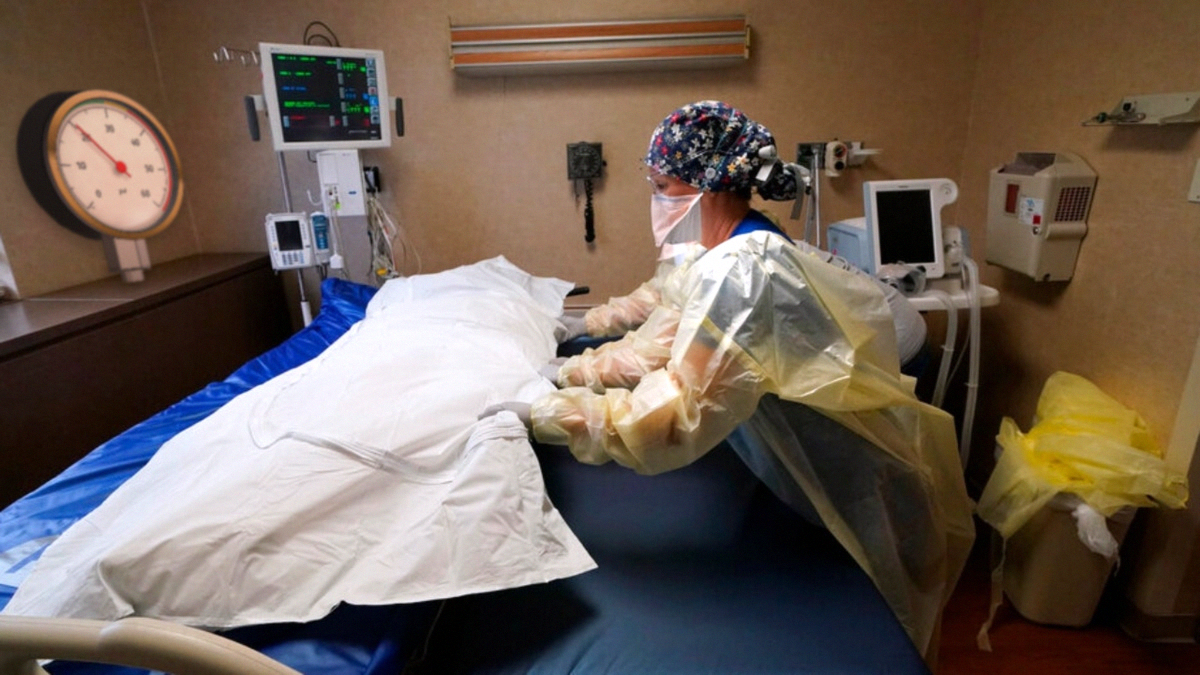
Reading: psi 20
